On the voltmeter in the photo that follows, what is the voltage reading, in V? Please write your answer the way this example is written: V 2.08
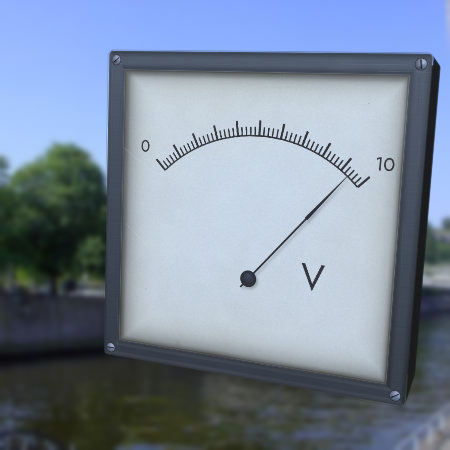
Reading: V 9.4
